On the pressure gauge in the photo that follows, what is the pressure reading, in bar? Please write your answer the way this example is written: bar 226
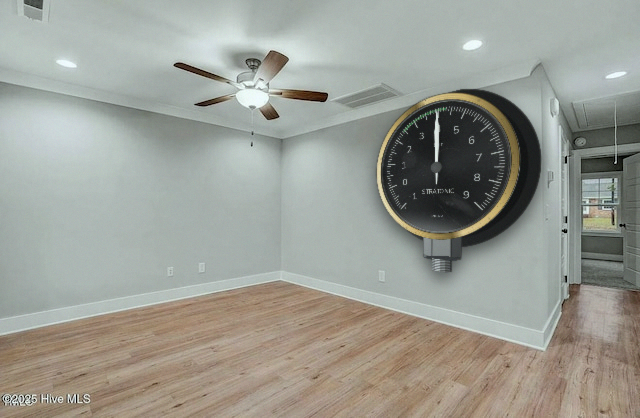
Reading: bar 4
